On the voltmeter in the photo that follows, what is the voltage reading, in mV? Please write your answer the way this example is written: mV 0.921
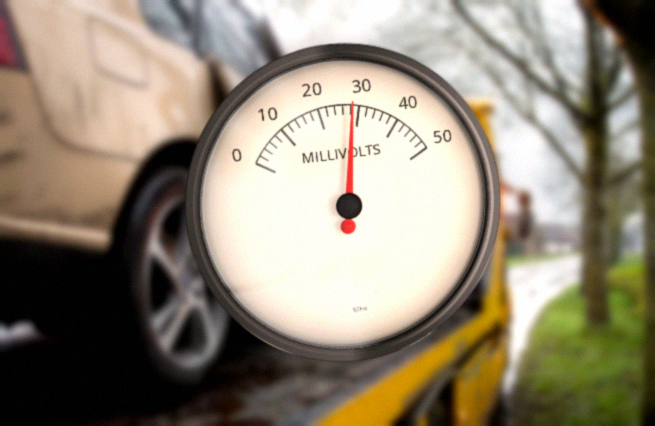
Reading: mV 28
